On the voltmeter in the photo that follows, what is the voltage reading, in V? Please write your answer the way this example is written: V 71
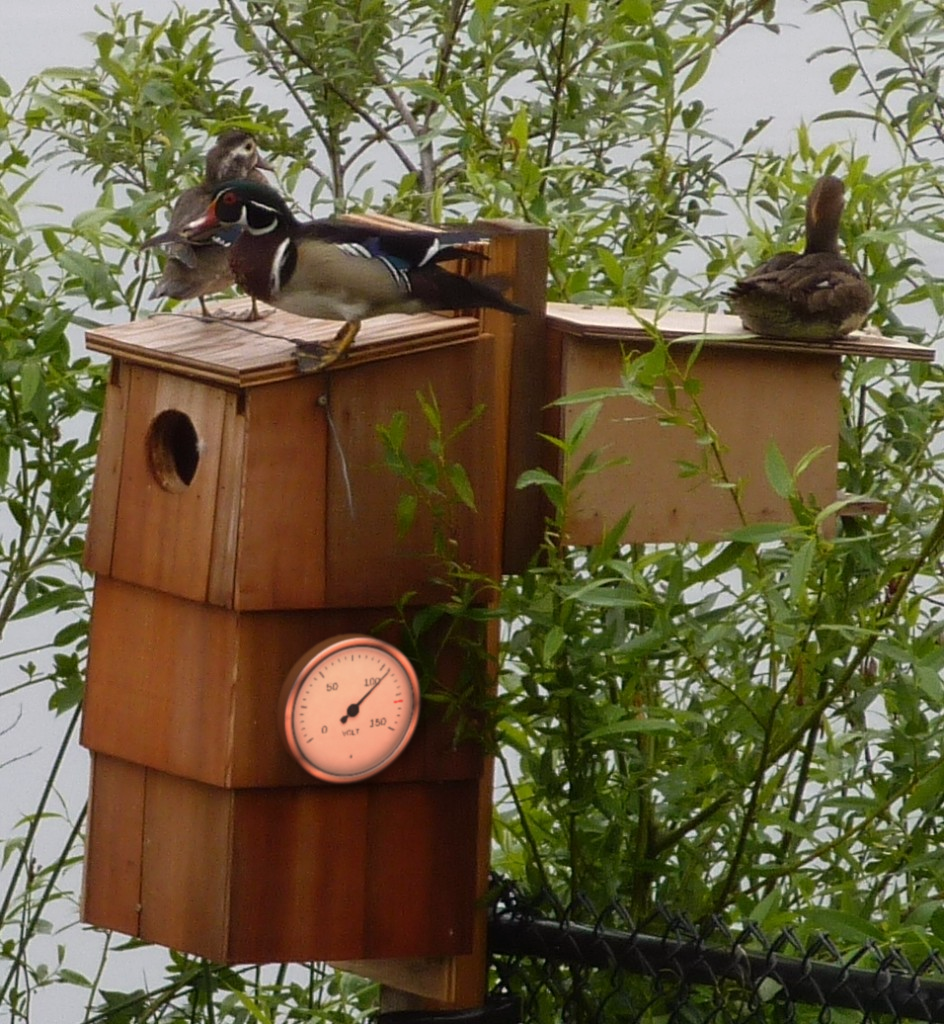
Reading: V 105
